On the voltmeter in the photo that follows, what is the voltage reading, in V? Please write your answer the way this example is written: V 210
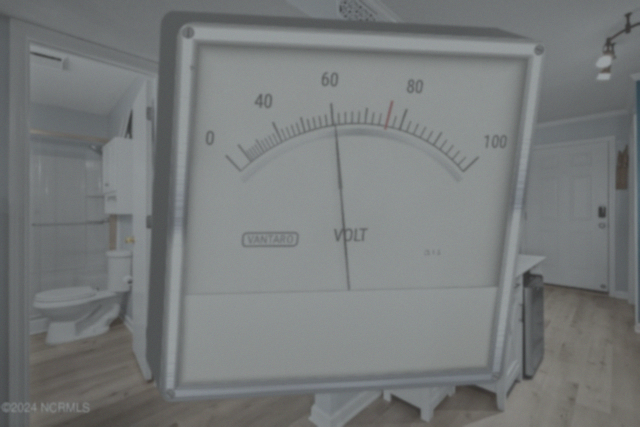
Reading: V 60
